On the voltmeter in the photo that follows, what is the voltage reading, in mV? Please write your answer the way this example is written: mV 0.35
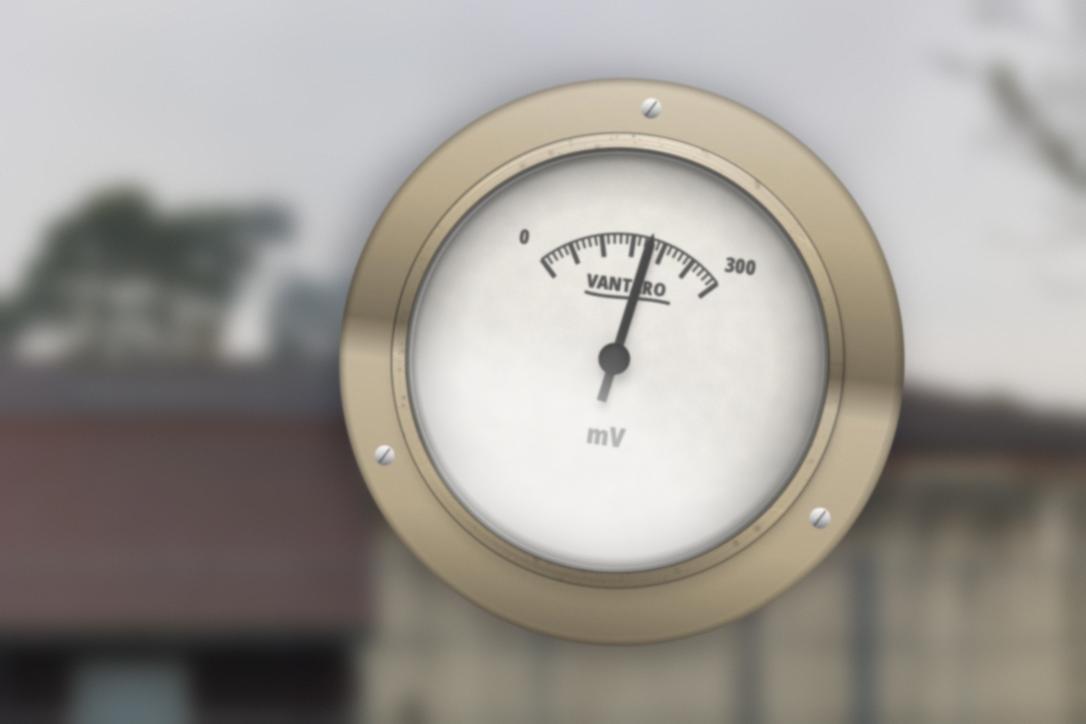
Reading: mV 180
